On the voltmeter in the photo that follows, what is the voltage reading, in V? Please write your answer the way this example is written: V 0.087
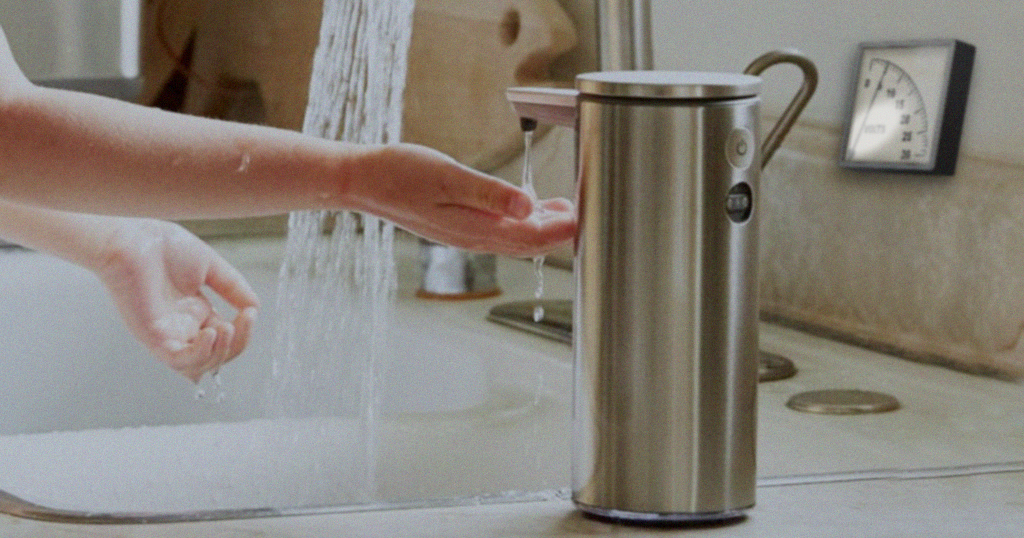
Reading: V 5
